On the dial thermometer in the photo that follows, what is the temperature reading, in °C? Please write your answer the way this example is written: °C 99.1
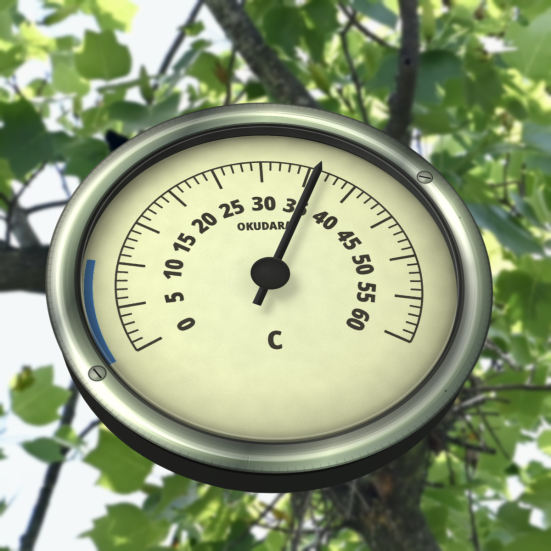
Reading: °C 36
